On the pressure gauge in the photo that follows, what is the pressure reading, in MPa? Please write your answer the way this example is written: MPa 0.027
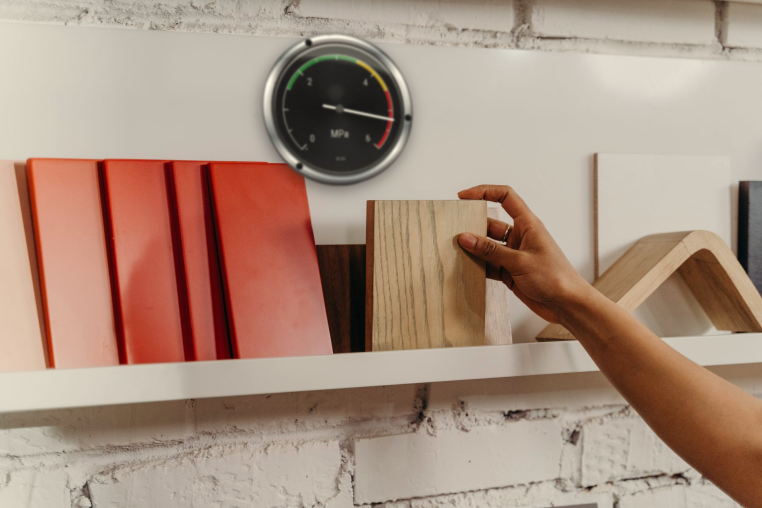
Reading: MPa 5.25
